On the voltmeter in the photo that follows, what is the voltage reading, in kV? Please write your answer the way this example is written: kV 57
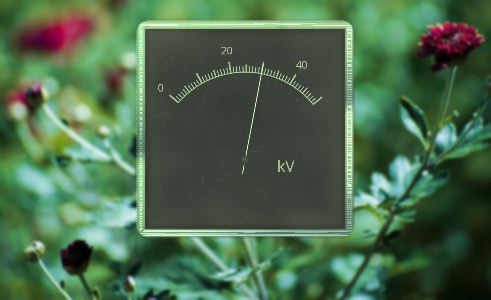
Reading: kV 30
